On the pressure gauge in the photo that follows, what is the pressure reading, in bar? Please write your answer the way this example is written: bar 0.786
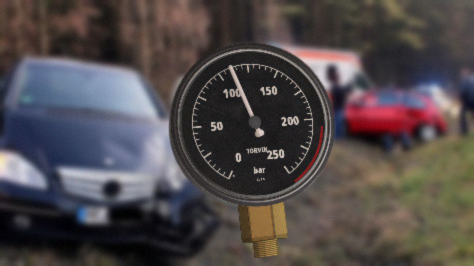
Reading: bar 110
